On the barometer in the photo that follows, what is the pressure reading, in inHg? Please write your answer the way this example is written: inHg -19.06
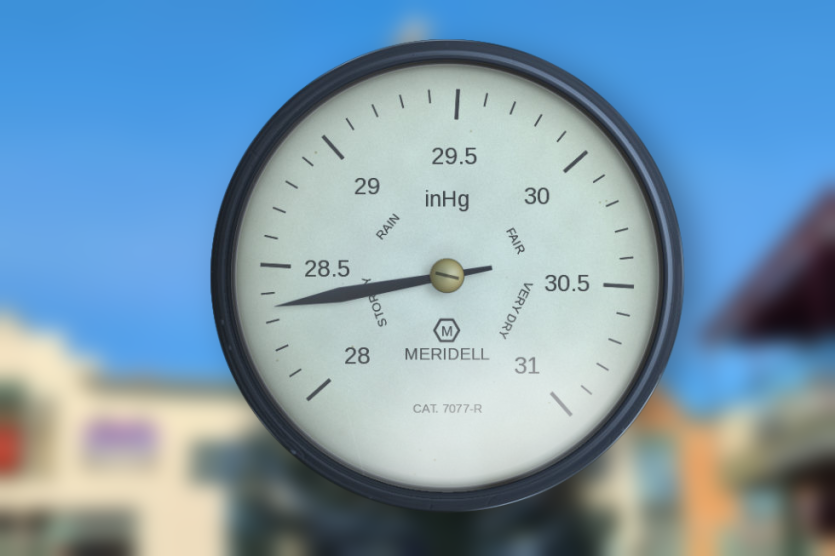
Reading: inHg 28.35
